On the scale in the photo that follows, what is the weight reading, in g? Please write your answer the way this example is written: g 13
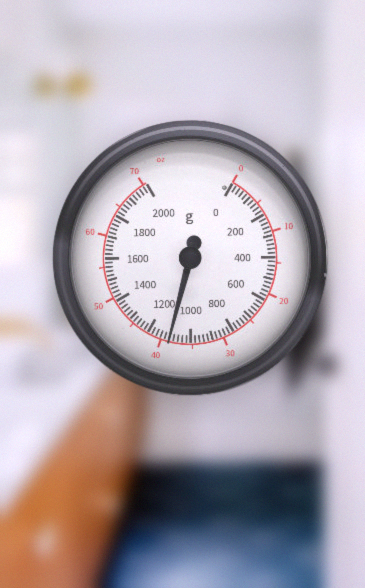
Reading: g 1100
